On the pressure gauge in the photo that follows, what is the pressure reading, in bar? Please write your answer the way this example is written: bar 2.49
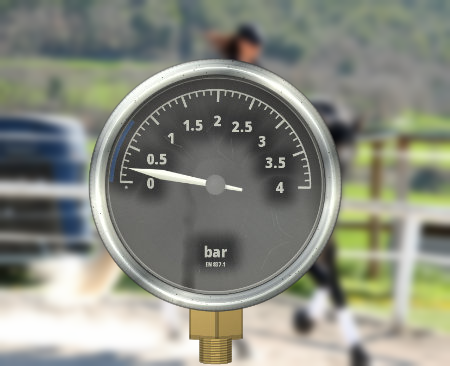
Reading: bar 0.2
